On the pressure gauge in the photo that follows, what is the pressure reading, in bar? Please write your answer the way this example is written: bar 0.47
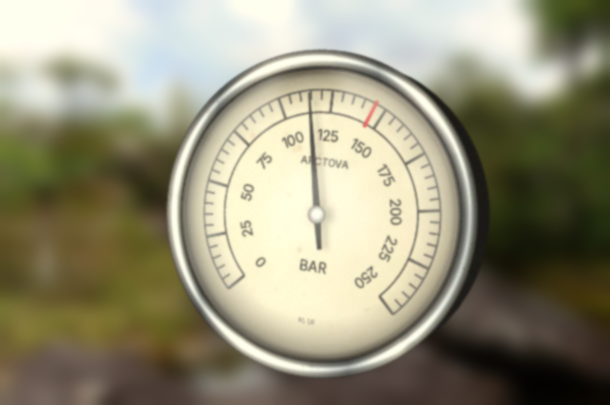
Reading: bar 115
